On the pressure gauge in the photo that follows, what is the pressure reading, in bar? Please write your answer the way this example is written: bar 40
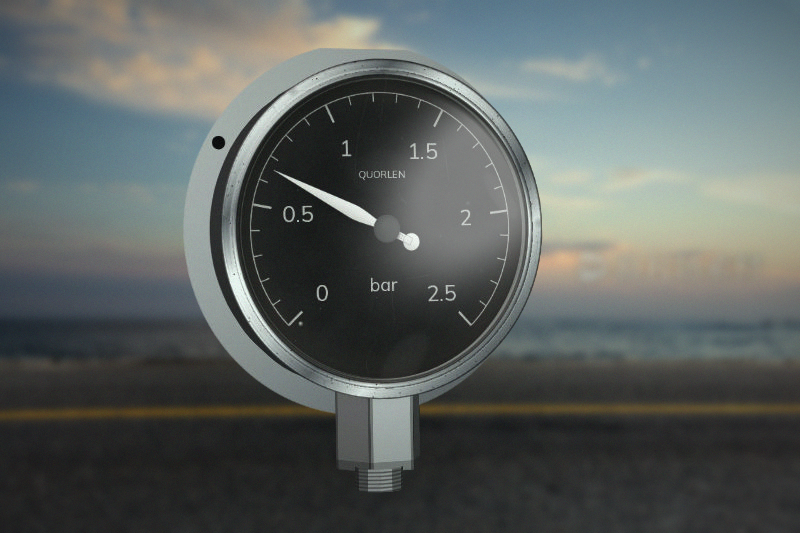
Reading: bar 0.65
